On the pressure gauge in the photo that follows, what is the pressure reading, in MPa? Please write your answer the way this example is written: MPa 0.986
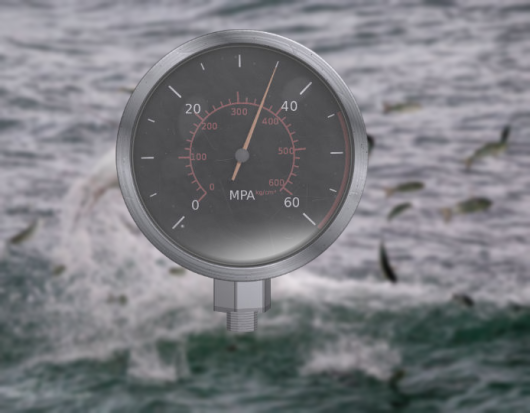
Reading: MPa 35
